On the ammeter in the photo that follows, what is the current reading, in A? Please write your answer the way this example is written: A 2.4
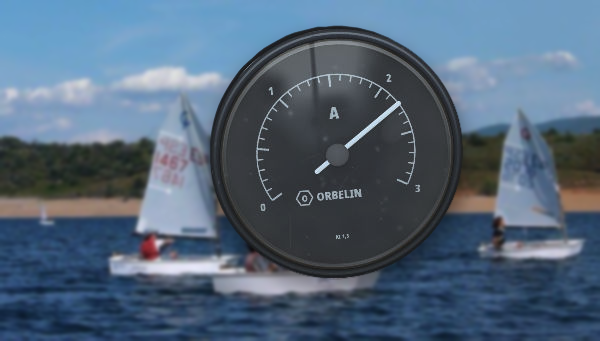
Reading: A 2.2
